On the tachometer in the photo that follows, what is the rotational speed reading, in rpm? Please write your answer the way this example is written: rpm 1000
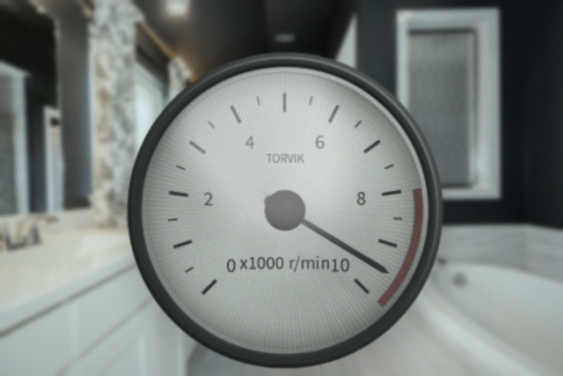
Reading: rpm 9500
